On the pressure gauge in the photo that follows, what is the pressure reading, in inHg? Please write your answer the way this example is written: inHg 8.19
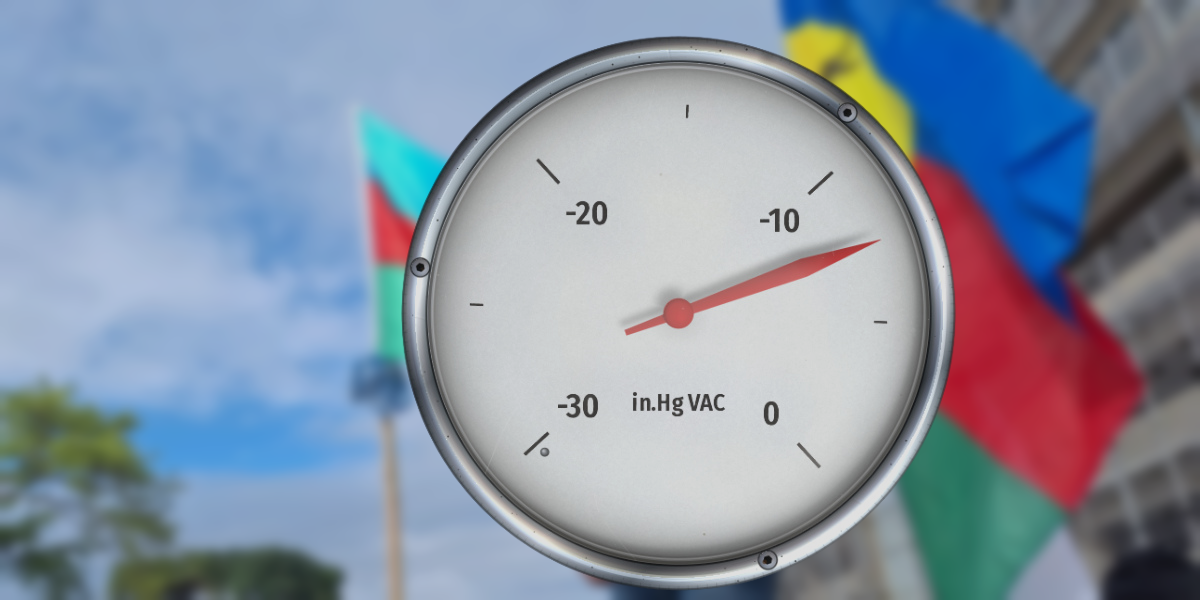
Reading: inHg -7.5
